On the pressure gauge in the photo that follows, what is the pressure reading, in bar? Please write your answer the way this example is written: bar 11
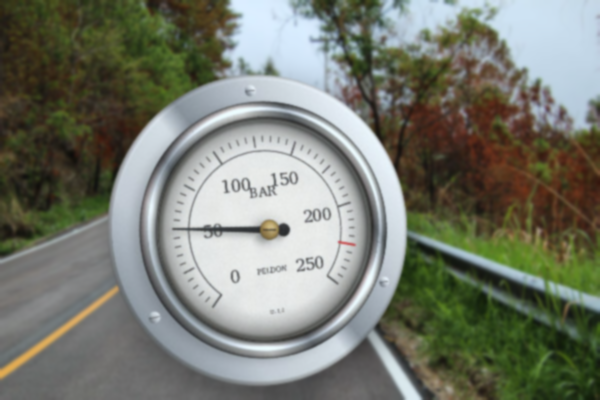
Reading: bar 50
